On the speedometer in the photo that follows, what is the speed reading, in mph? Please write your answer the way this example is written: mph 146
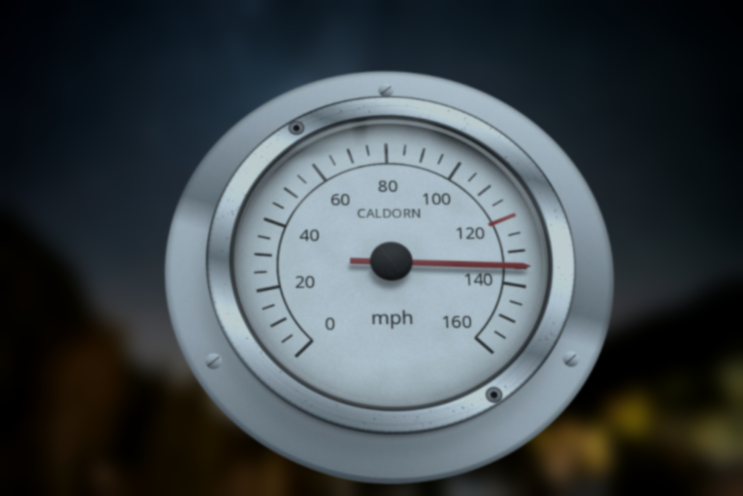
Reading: mph 135
